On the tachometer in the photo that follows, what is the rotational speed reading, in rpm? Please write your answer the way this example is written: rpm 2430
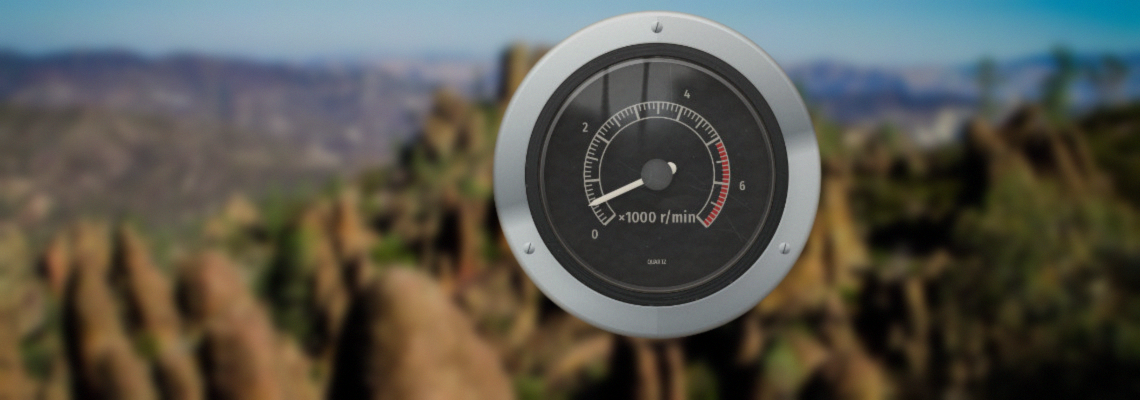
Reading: rpm 500
